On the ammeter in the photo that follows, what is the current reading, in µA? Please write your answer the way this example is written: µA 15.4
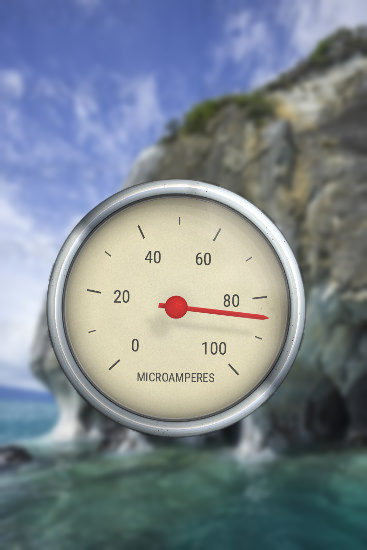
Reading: µA 85
